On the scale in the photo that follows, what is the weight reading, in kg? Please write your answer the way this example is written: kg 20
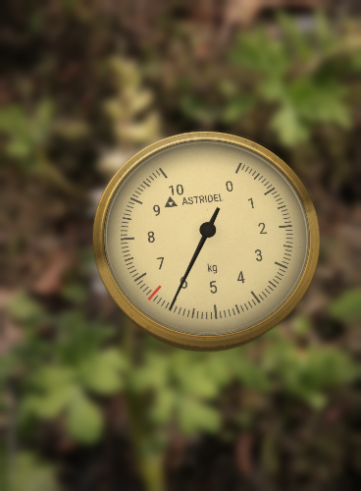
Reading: kg 6
